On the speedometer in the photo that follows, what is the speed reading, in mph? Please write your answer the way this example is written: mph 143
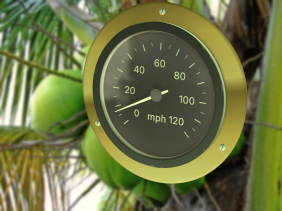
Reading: mph 7.5
